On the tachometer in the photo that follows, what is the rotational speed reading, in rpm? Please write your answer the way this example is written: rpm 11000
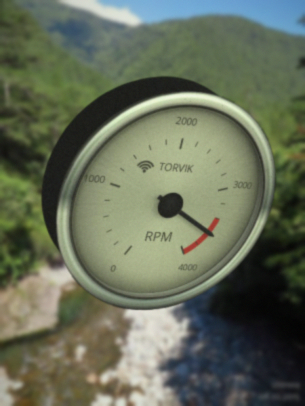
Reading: rpm 3600
